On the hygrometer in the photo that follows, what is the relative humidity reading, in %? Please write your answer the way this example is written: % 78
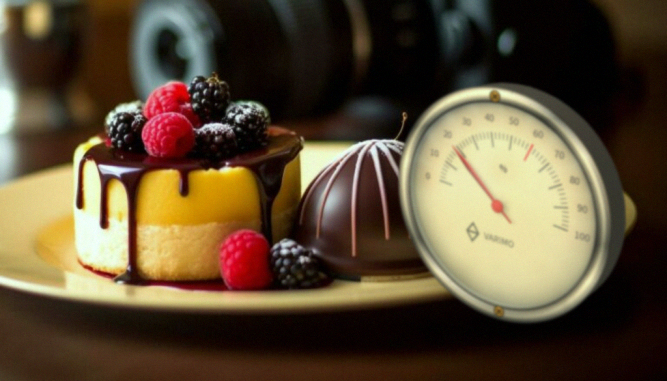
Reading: % 20
